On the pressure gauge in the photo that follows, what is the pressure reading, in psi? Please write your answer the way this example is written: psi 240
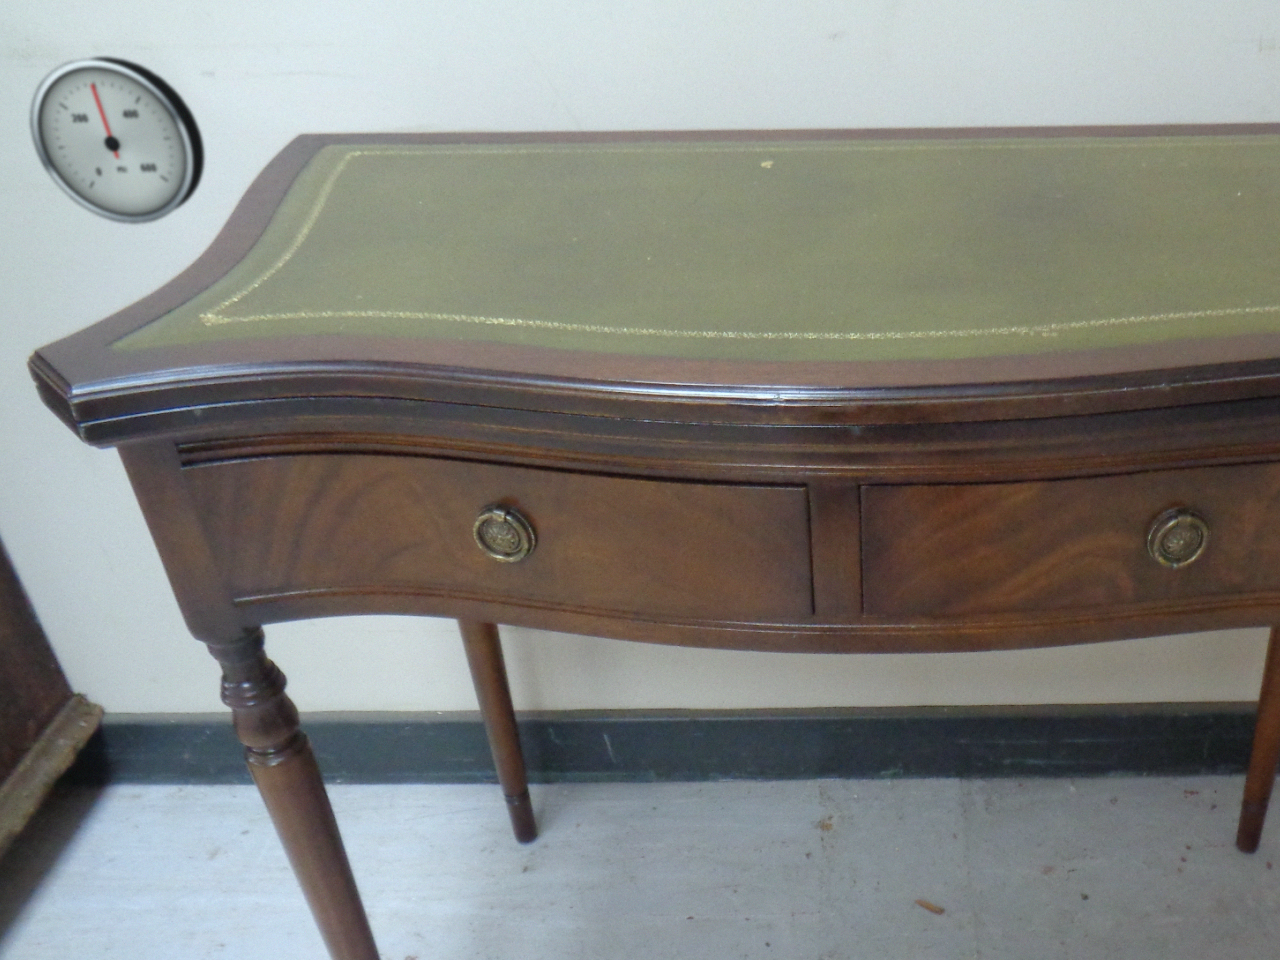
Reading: psi 300
